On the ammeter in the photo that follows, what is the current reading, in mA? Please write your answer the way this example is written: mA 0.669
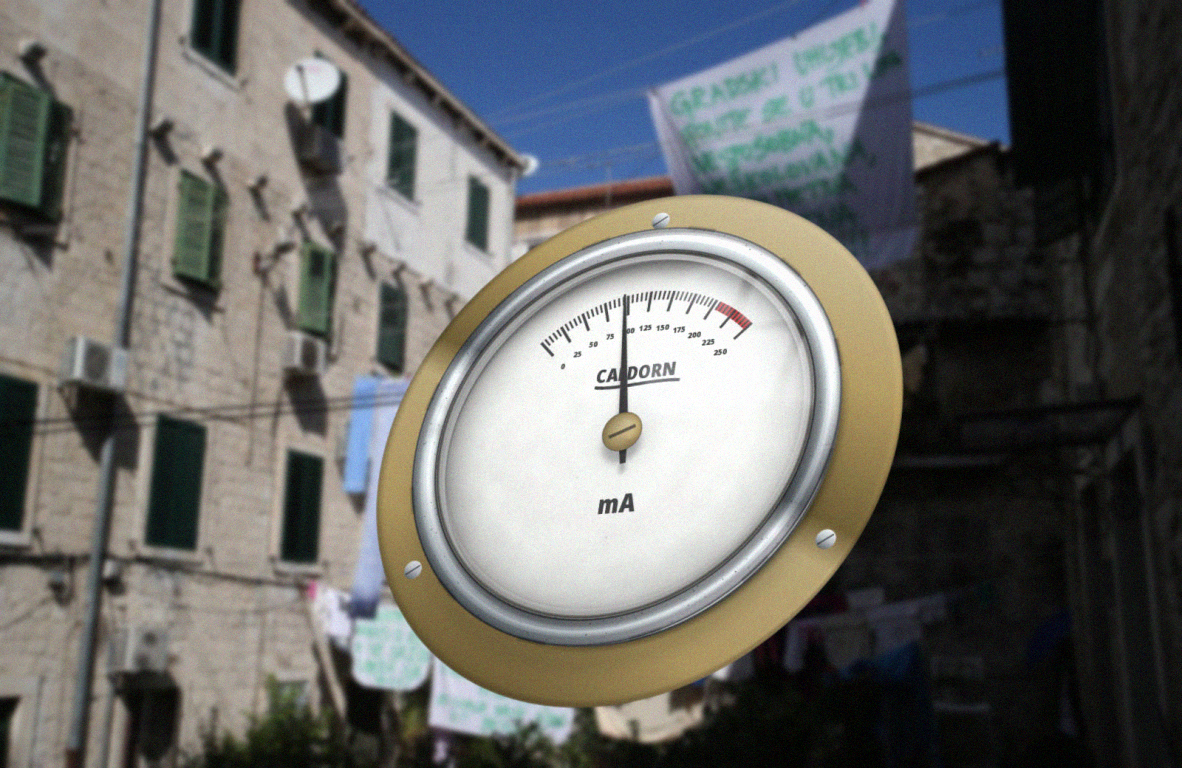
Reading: mA 100
